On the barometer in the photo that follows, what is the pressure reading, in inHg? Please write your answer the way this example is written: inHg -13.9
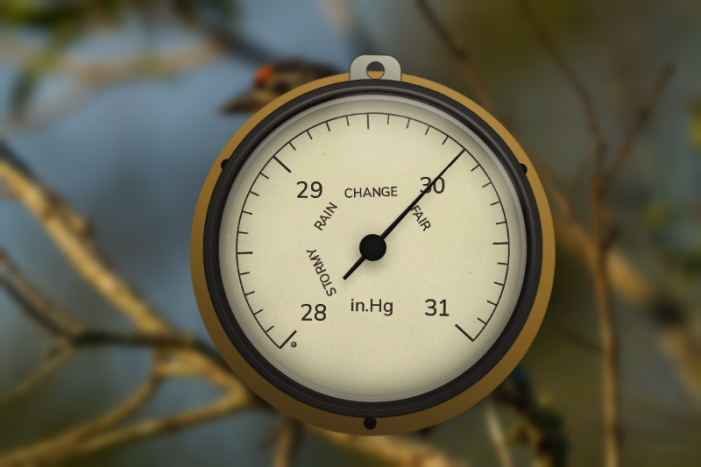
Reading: inHg 30
